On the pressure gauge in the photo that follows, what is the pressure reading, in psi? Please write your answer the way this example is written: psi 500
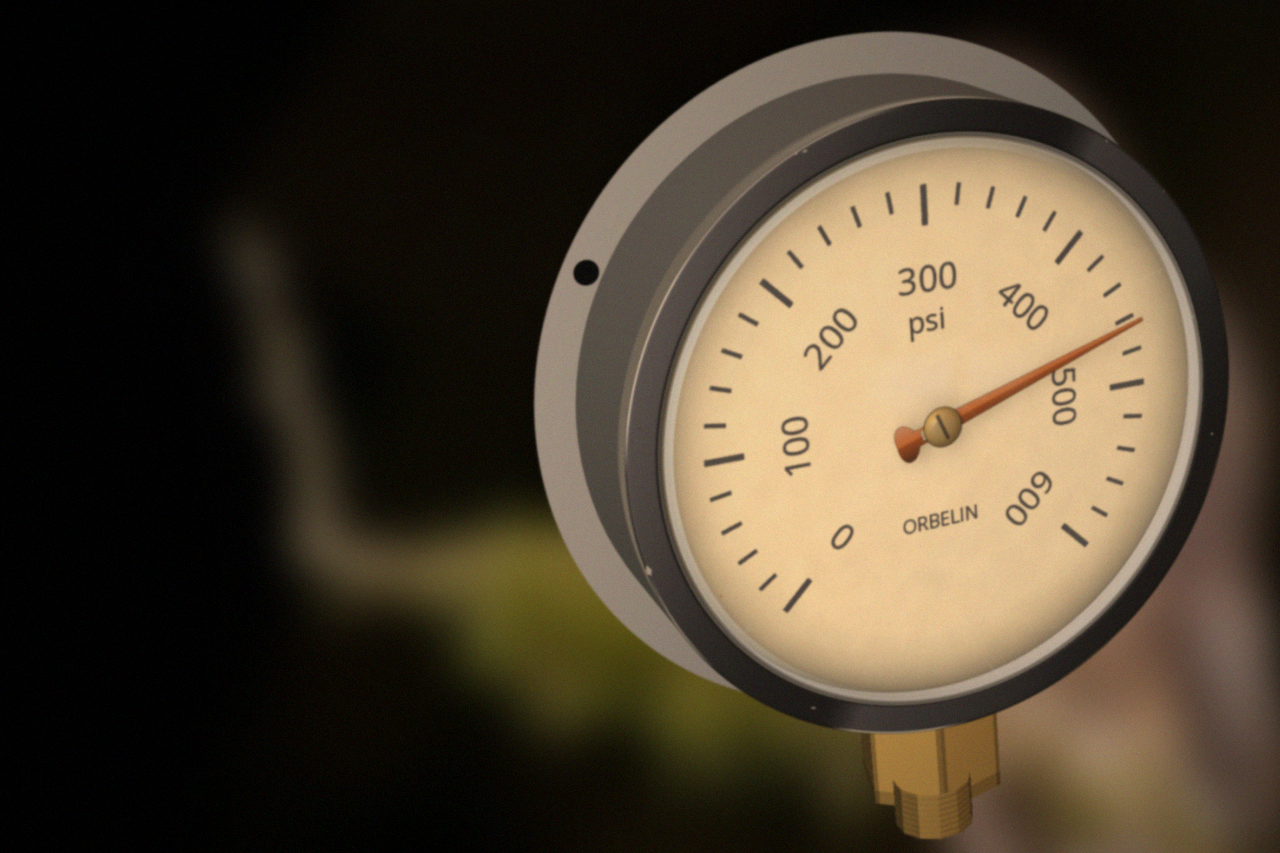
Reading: psi 460
